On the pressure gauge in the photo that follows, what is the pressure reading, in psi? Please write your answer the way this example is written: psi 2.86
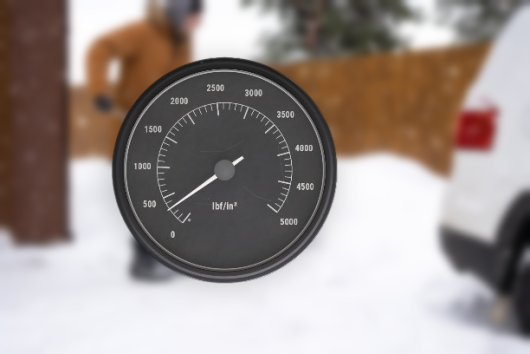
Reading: psi 300
